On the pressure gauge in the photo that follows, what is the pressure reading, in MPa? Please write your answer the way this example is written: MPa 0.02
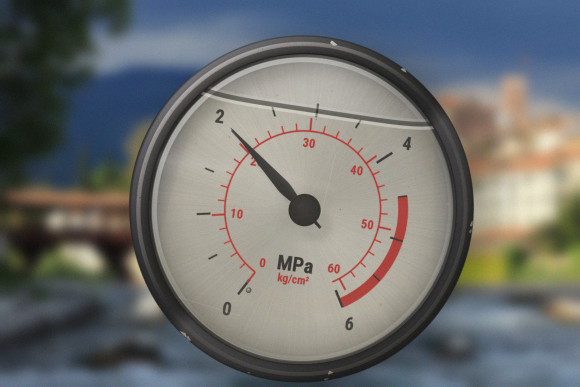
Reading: MPa 2
